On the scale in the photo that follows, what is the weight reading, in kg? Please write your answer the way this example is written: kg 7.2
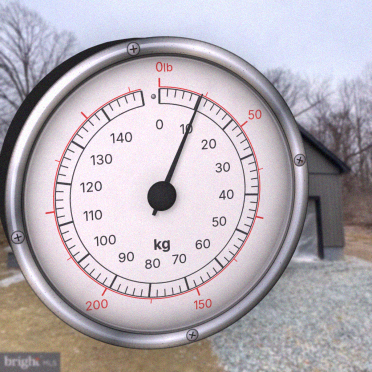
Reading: kg 10
